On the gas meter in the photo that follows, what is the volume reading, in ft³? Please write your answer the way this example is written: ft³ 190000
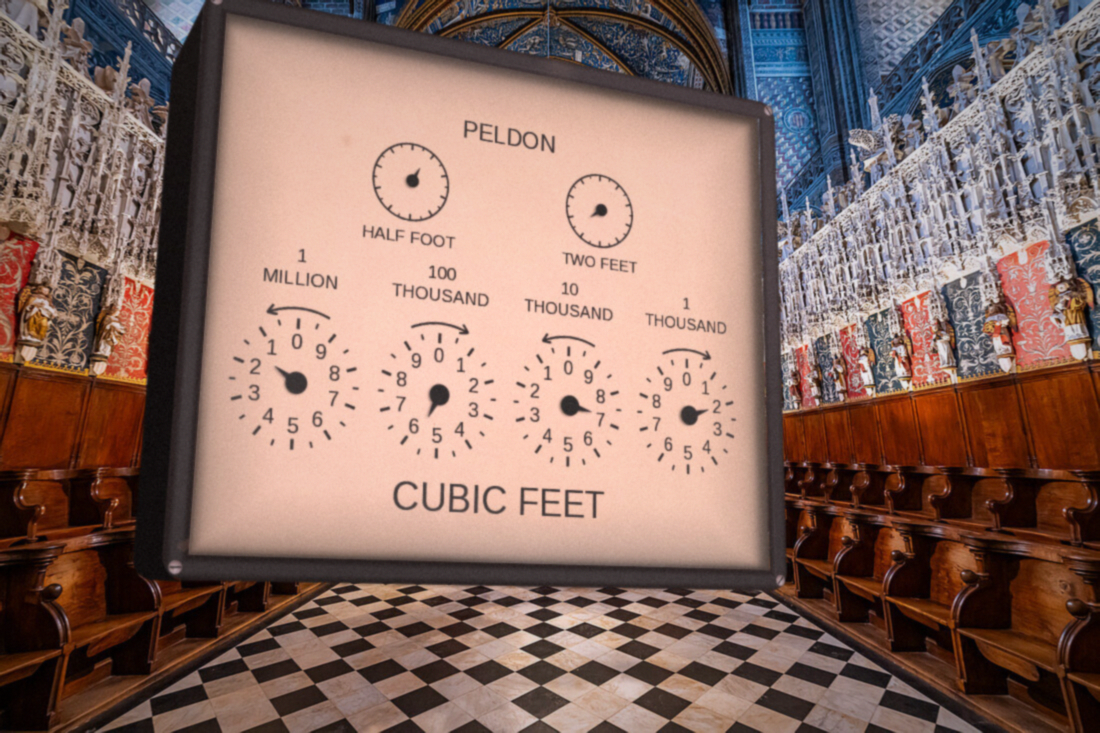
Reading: ft³ 157200
